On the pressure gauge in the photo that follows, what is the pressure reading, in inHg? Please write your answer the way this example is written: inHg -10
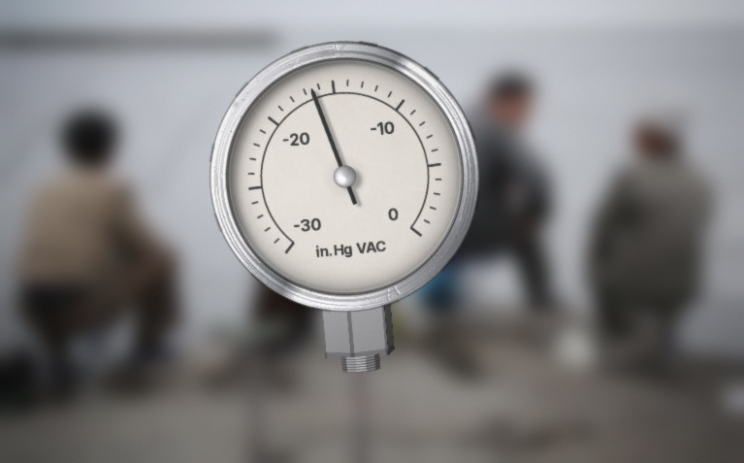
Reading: inHg -16.5
